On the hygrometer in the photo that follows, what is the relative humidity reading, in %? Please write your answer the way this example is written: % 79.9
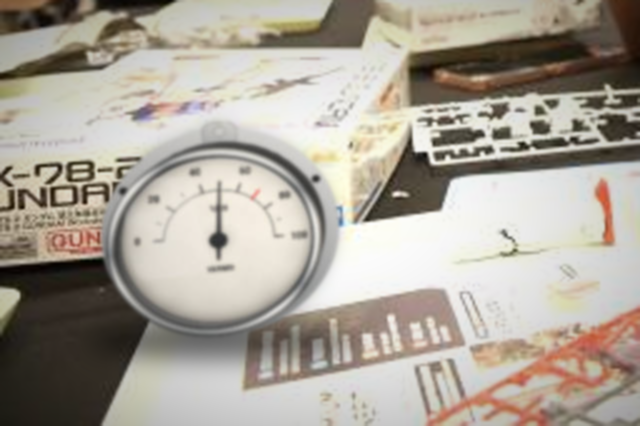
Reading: % 50
